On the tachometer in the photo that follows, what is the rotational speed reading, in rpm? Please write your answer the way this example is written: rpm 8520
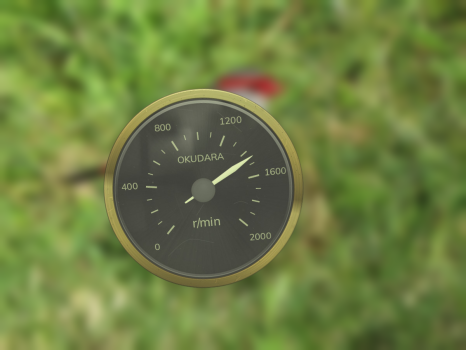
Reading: rpm 1450
